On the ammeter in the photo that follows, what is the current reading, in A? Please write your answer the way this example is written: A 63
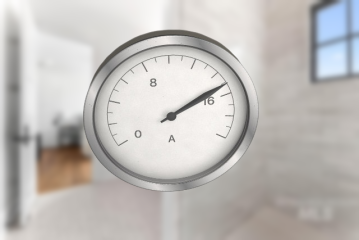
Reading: A 15
